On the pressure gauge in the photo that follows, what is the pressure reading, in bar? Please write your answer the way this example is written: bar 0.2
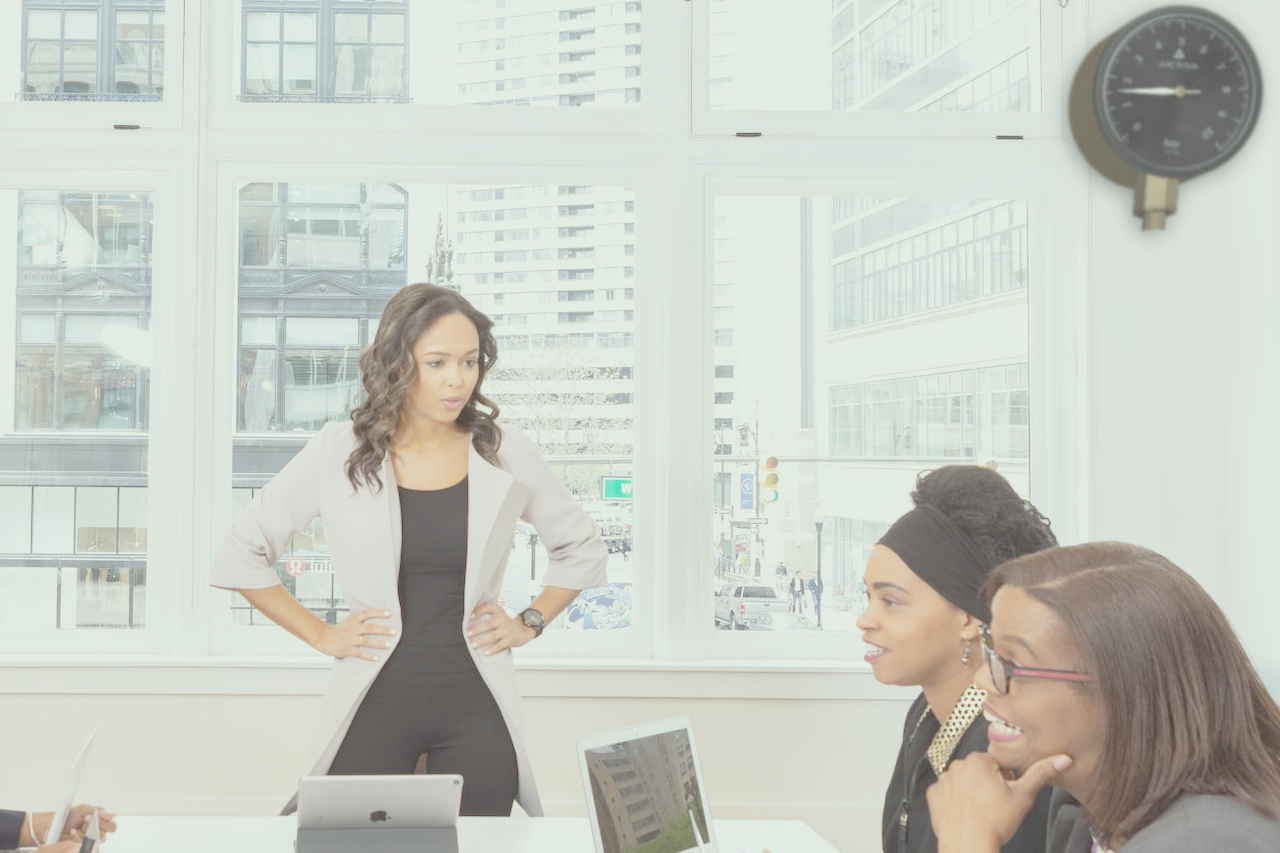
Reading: bar 1.5
